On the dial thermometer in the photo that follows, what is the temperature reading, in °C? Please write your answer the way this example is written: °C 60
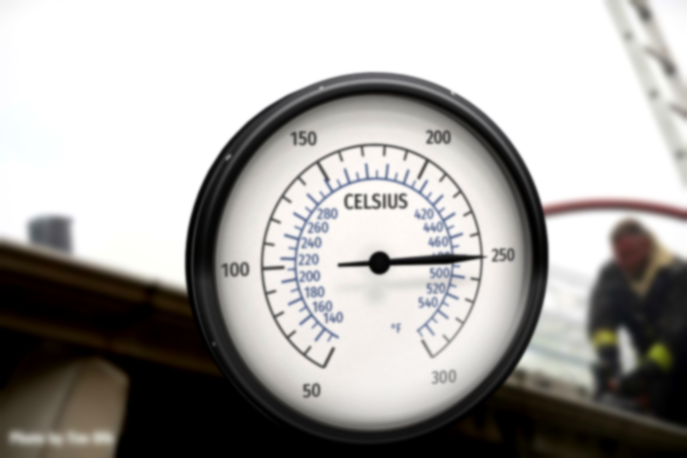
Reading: °C 250
